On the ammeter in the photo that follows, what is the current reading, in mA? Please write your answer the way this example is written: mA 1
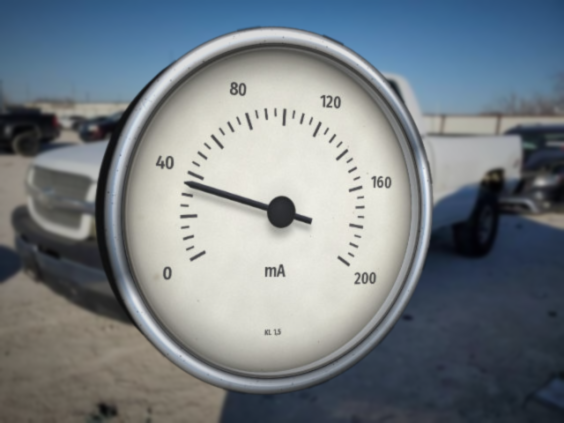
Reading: mA 35
